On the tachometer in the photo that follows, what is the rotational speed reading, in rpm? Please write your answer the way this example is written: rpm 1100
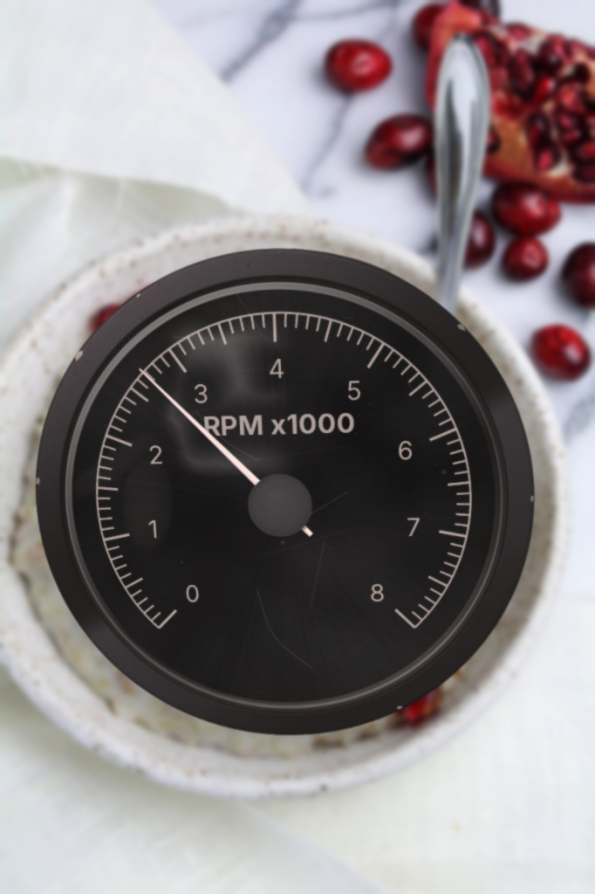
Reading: rpm 2700
